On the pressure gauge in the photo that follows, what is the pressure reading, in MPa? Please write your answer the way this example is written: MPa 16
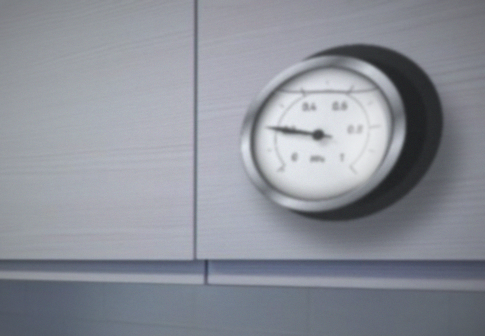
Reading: MPa 0.2
